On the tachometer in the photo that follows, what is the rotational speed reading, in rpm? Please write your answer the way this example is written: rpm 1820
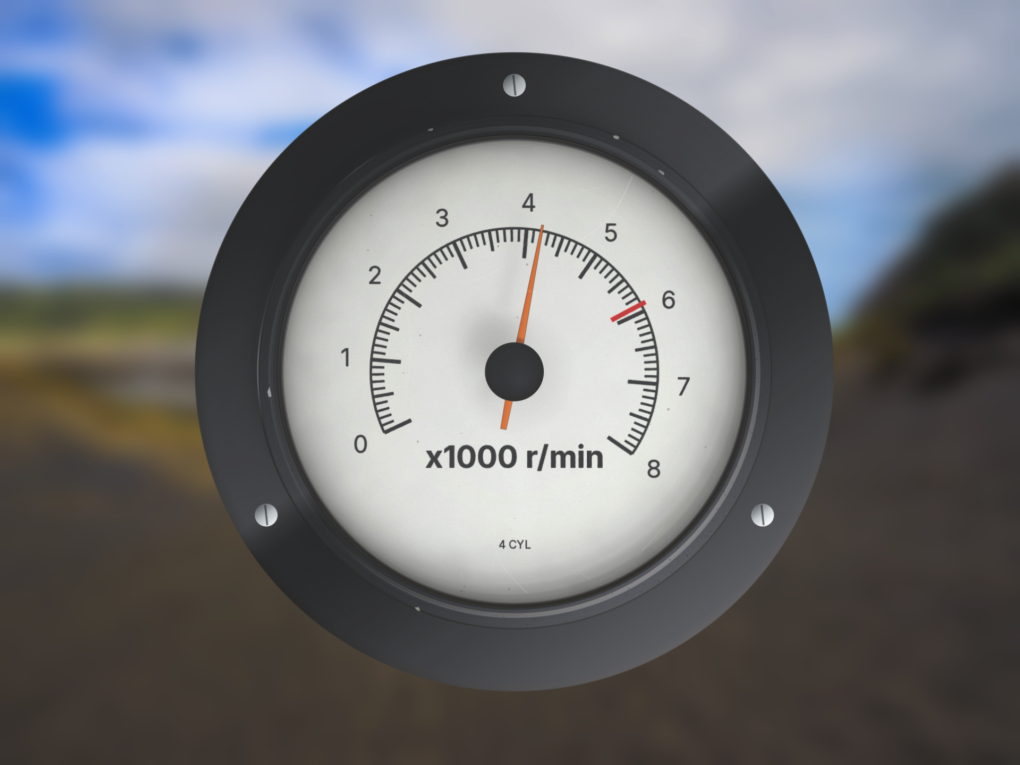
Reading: rpm 4200
